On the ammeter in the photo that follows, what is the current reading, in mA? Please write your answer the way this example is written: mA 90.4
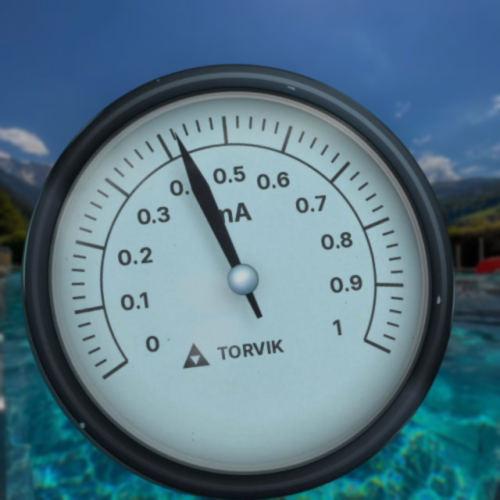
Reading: mA 0.42
